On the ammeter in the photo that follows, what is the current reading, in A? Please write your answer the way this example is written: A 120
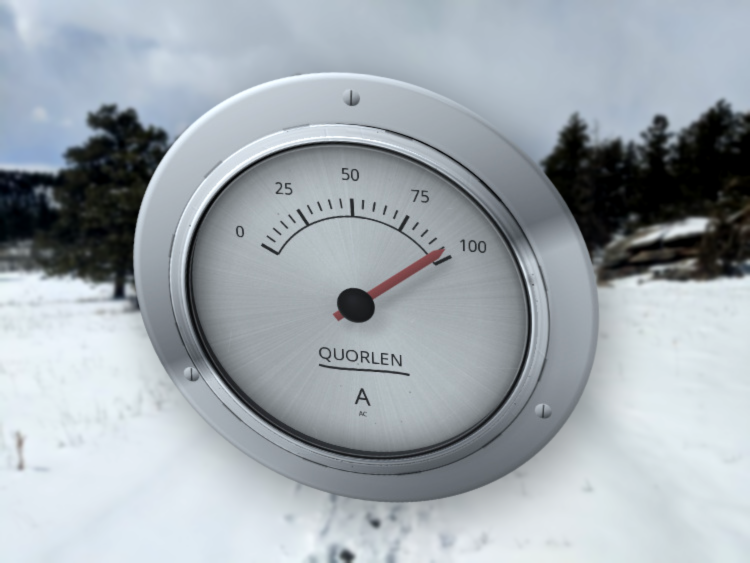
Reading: A 95
